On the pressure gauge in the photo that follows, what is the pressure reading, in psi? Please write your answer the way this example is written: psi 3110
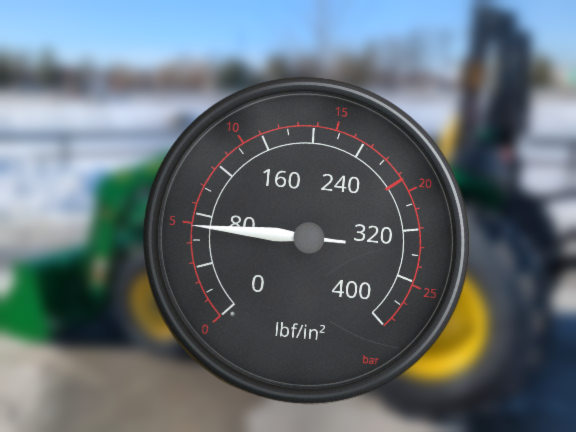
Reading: psi 70
